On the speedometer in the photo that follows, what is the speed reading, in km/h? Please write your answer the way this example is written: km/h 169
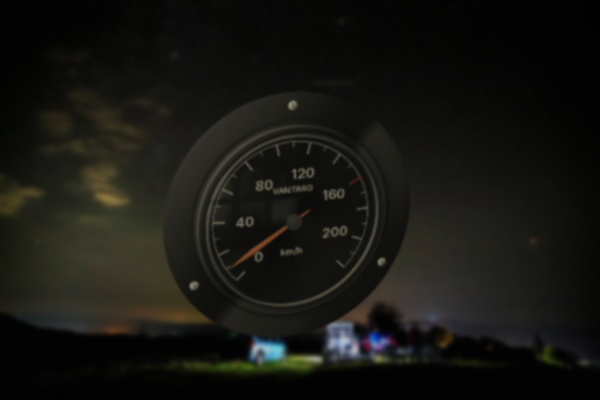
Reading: km/h 10
